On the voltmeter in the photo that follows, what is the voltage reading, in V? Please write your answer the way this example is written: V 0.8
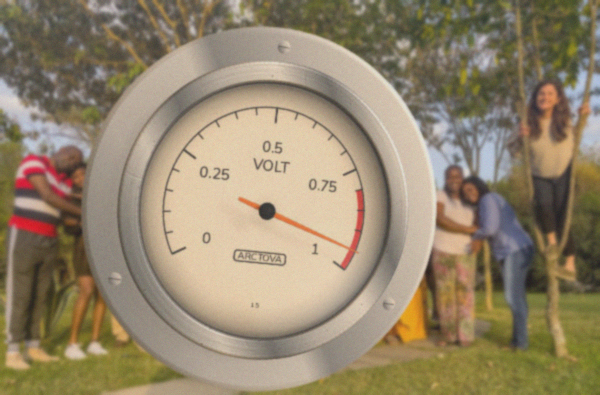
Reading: V 0.95
